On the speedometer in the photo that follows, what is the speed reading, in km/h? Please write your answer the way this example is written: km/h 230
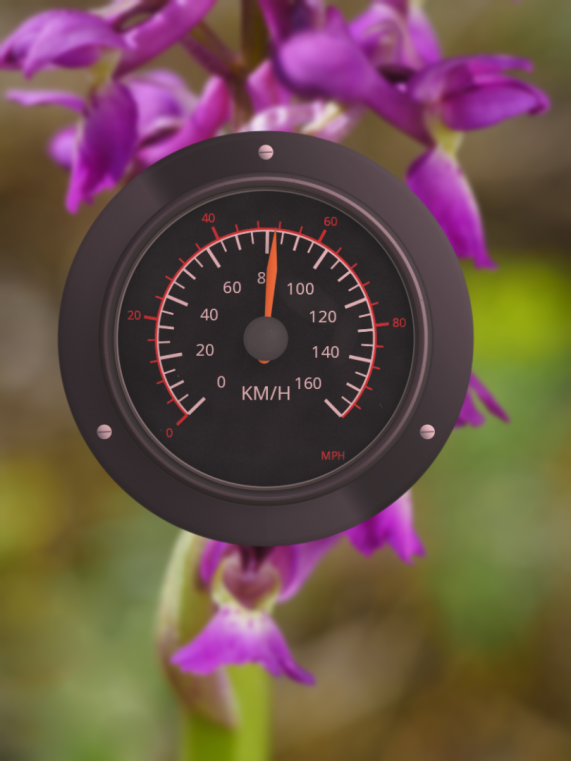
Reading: km/h 82.5
